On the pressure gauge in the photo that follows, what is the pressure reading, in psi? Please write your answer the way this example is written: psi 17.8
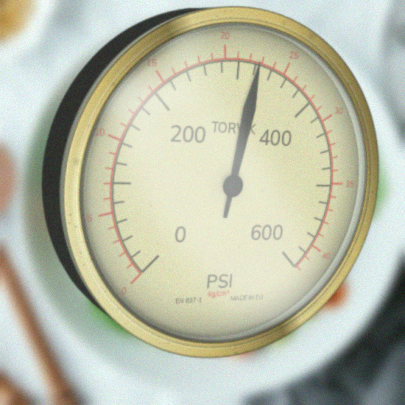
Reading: psi 320
